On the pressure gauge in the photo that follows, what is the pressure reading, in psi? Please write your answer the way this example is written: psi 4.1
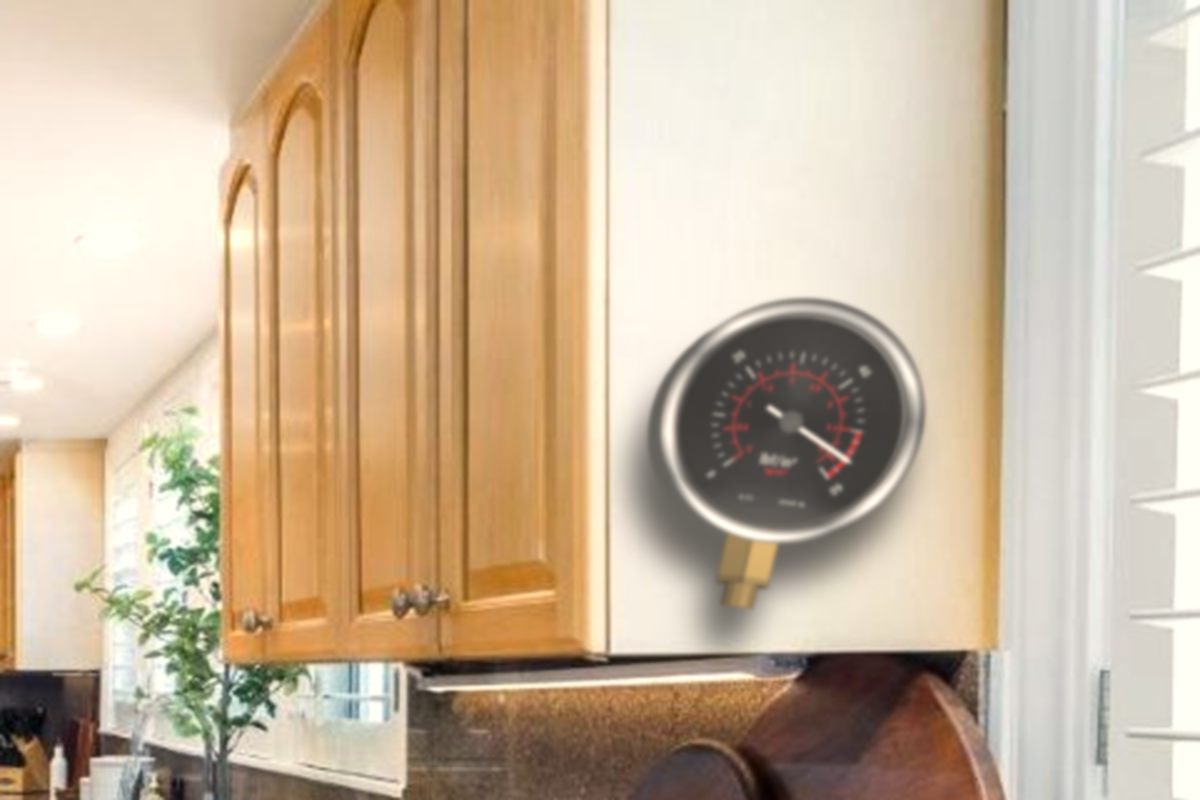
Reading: psi 56
